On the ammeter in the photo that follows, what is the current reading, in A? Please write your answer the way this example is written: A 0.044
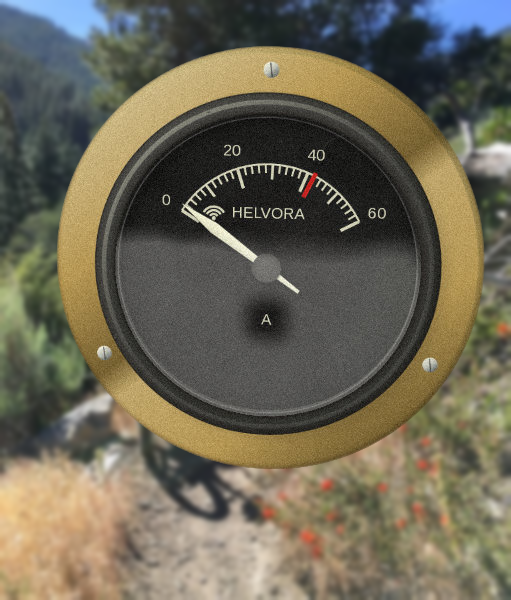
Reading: A 2
